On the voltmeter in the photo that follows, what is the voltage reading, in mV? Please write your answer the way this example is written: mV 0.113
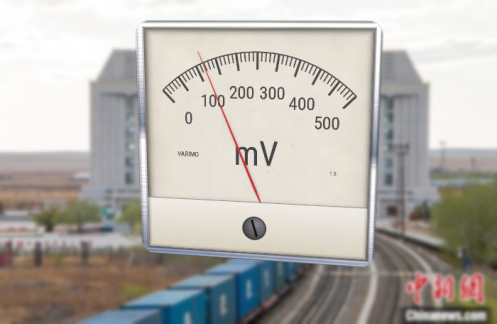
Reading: mV 120
